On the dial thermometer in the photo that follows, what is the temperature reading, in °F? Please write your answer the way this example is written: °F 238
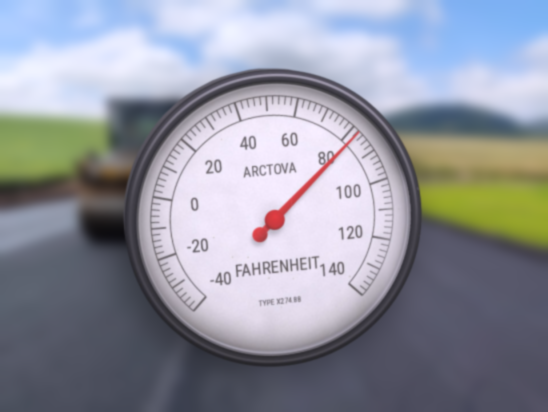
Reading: °F 82
